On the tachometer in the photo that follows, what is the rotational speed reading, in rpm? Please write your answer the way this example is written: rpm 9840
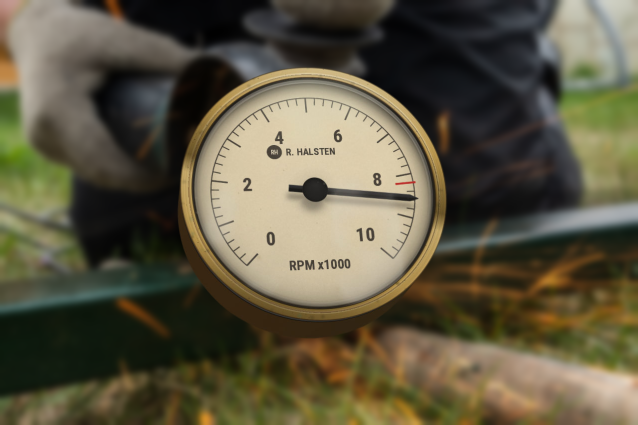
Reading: rpm 8600
